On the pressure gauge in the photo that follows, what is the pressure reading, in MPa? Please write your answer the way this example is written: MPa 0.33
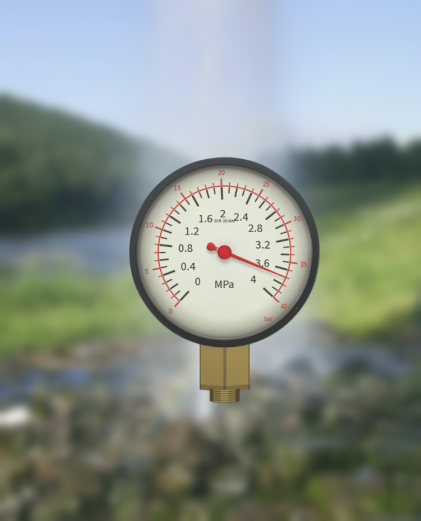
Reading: MPa 3.7
